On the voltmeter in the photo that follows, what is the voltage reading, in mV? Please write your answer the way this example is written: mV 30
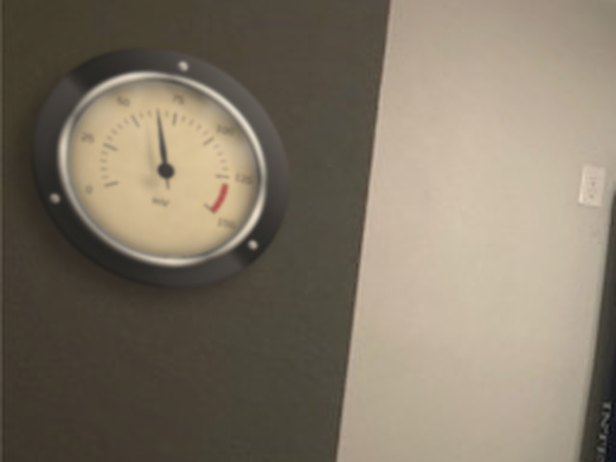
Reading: mV 65
